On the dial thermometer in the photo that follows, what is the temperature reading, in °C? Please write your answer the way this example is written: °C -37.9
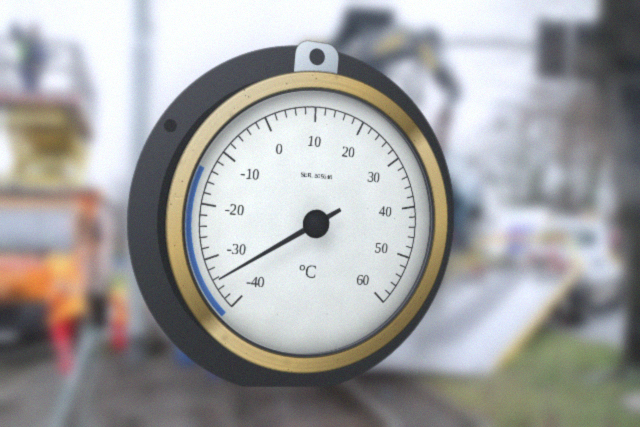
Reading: °C -34
